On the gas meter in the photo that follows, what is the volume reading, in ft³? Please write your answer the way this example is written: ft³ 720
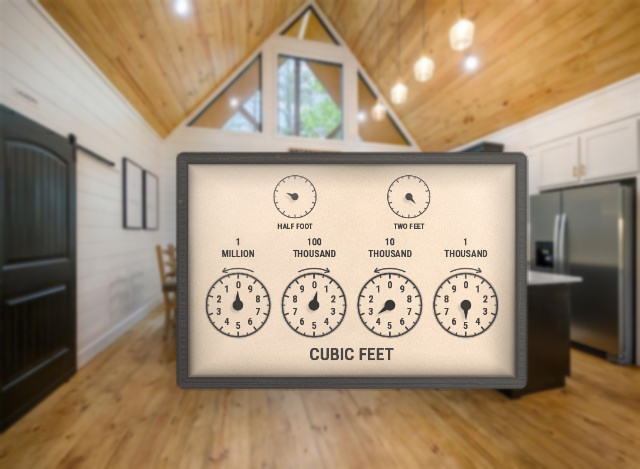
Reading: ft³ 3500
